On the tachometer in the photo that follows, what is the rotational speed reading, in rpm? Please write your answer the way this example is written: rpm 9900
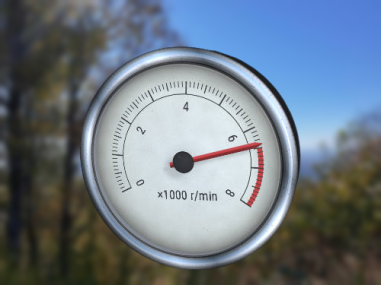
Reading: rpm 6400
